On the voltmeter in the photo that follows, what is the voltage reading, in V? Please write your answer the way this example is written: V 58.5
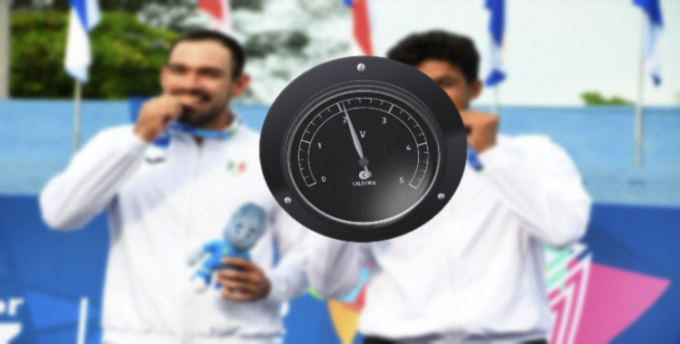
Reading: V 2.1
